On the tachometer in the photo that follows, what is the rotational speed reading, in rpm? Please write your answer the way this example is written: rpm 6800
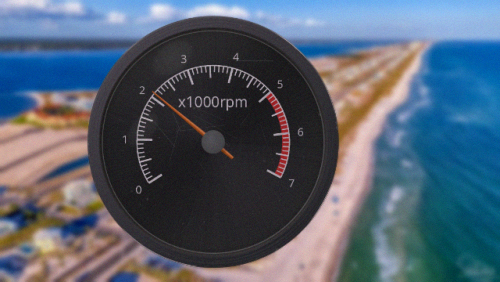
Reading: rpm 2100
